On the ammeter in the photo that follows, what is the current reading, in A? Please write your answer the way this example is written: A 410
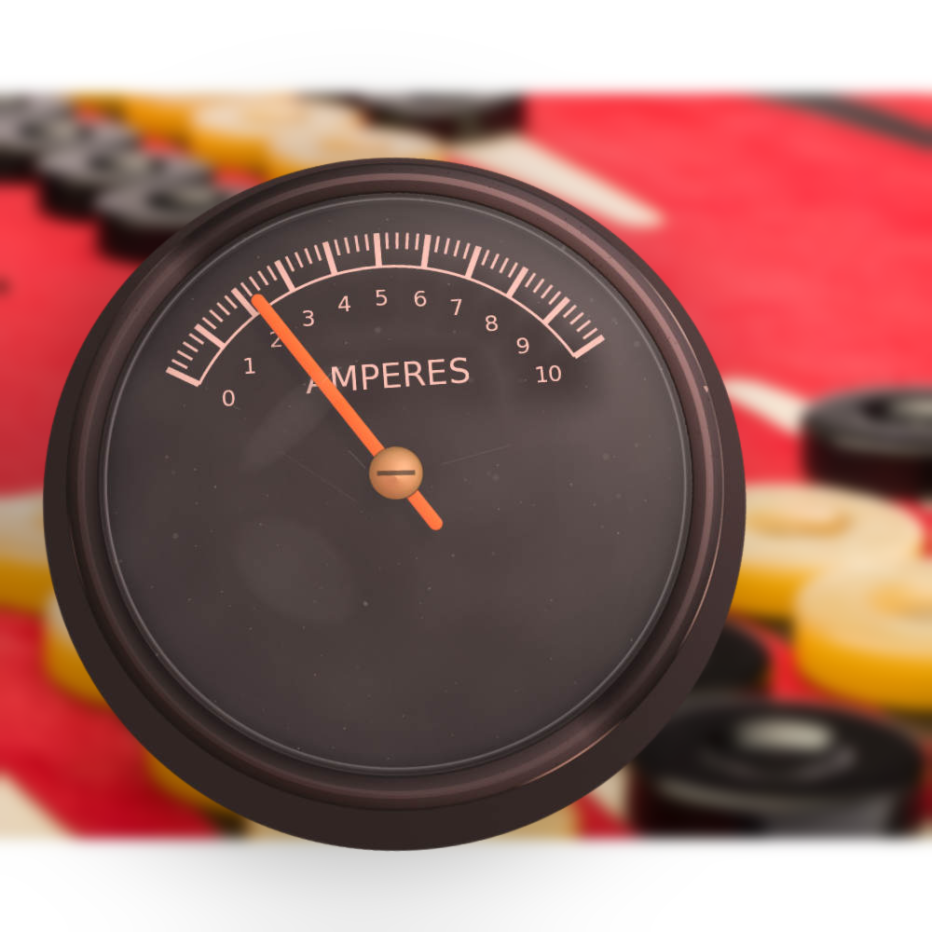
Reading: A 2.2
